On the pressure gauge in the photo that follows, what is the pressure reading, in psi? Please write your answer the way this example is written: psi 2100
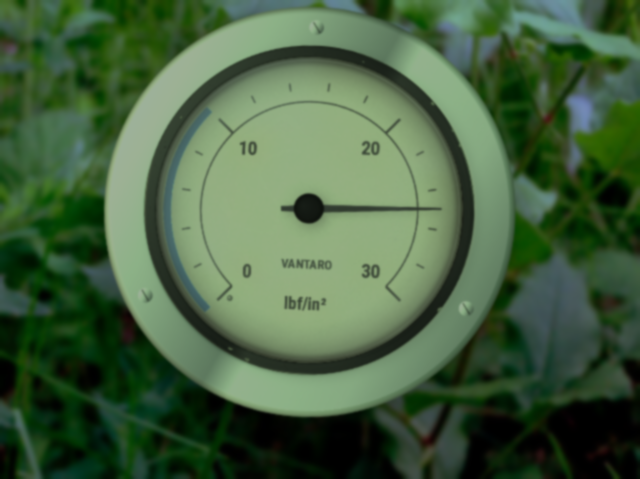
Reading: psi 25
